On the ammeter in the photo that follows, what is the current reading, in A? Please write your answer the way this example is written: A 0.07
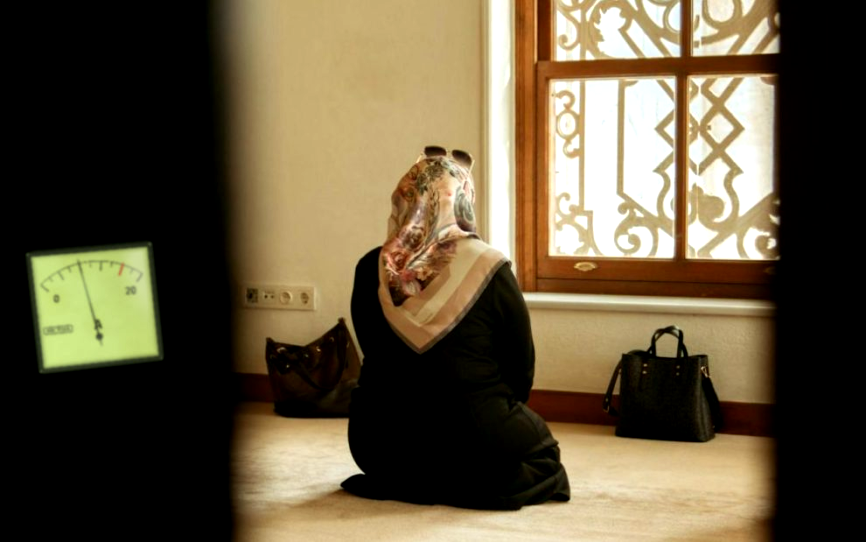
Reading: A 8
